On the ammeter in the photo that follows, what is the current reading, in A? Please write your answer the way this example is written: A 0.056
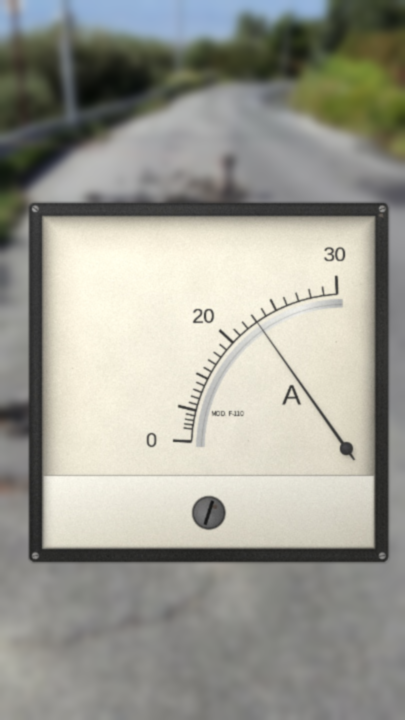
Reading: A 23
